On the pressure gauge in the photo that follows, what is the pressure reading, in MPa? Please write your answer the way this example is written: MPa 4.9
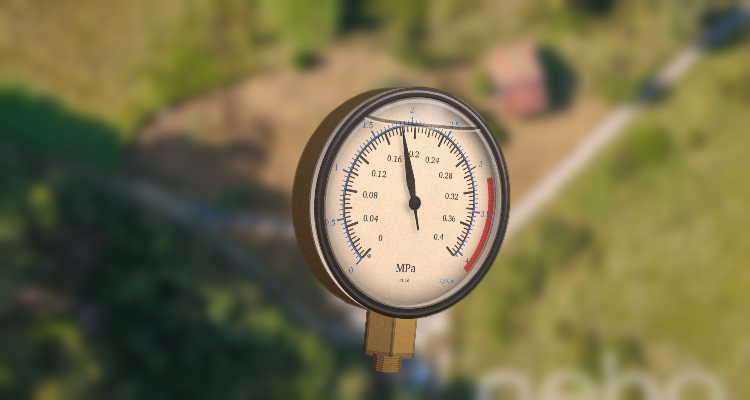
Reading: MPa 0.18
